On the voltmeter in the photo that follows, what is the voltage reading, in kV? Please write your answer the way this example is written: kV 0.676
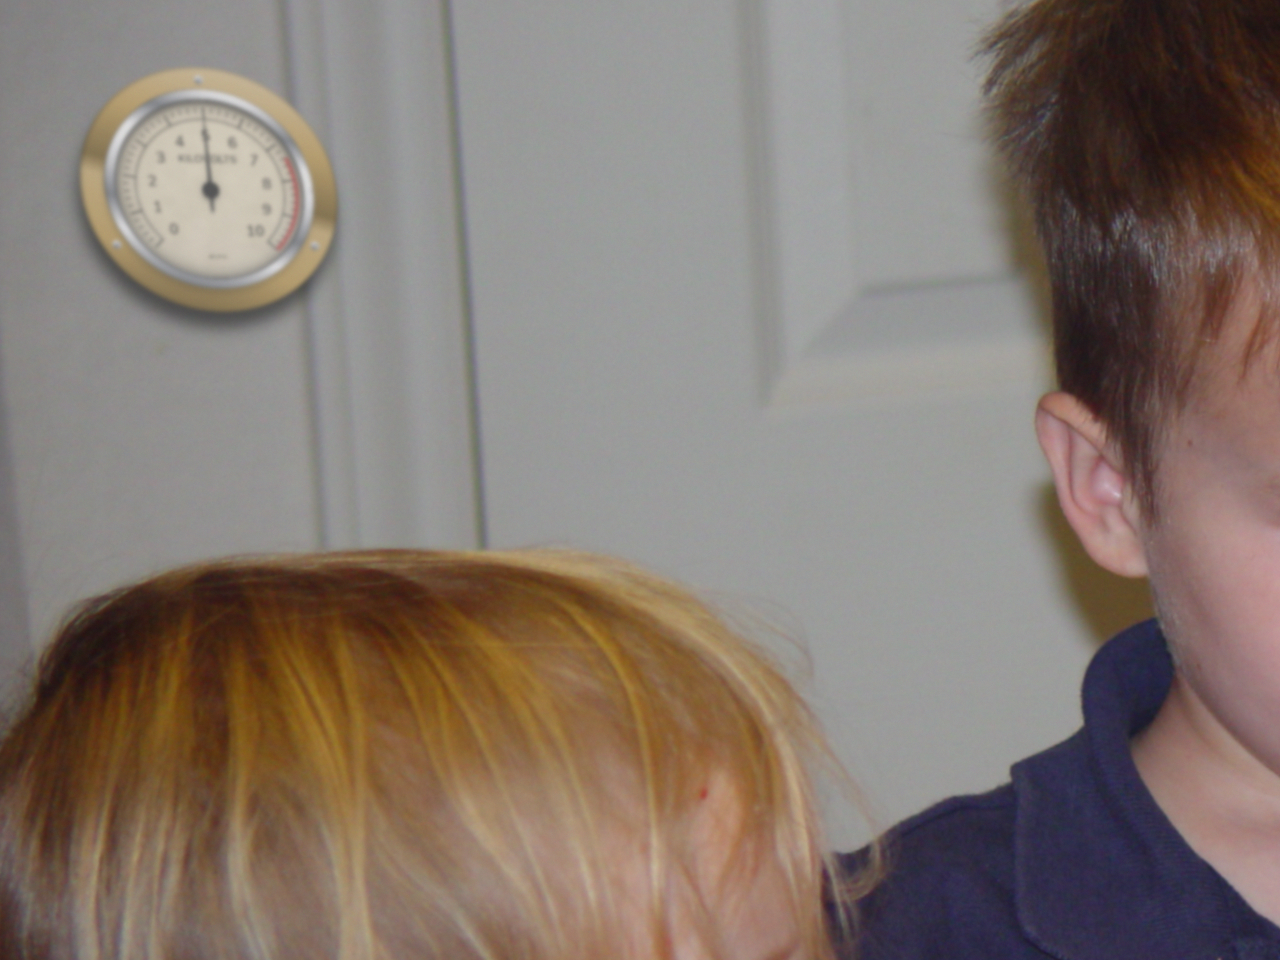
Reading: kV 5
